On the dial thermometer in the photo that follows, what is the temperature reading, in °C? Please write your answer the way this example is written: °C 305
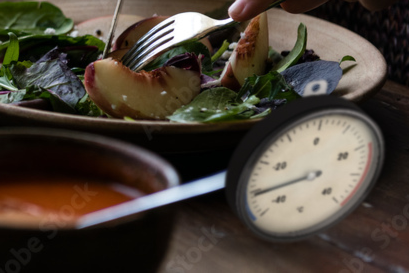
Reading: °C -30
